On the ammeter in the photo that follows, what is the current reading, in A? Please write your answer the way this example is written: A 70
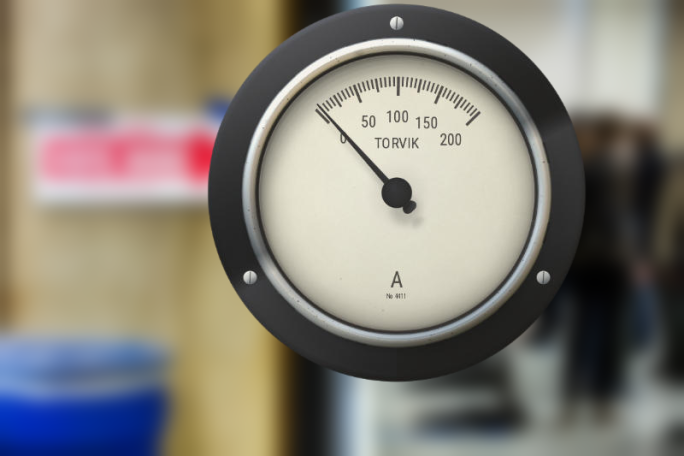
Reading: A 5
